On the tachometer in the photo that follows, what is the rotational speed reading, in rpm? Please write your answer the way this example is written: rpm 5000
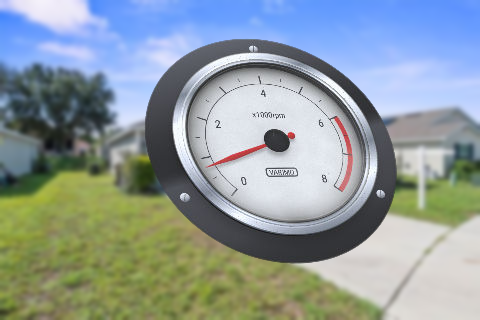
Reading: rpm 750
